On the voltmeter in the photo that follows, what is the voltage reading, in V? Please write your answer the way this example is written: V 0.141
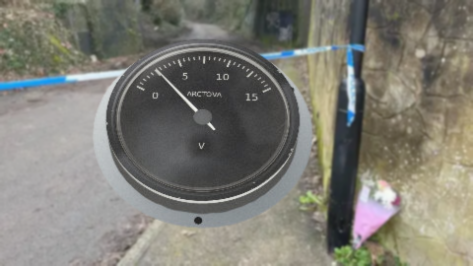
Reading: V 2.5
